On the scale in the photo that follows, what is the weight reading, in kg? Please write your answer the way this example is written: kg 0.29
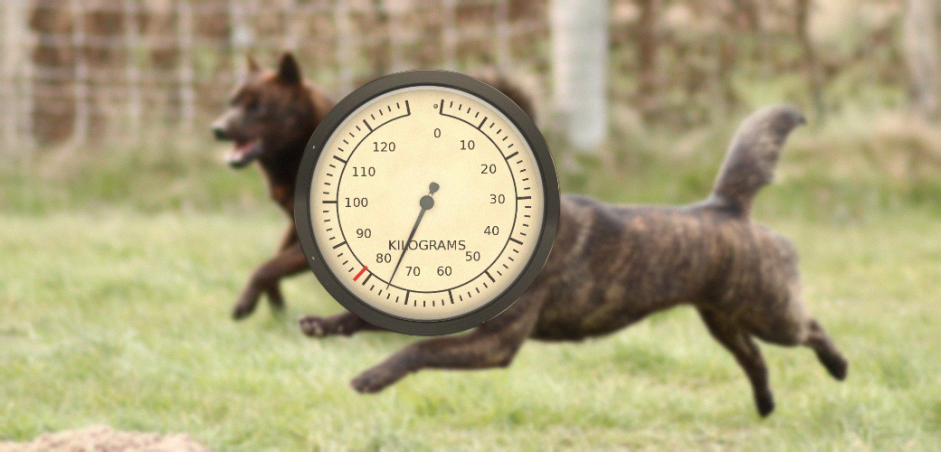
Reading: kg 75
